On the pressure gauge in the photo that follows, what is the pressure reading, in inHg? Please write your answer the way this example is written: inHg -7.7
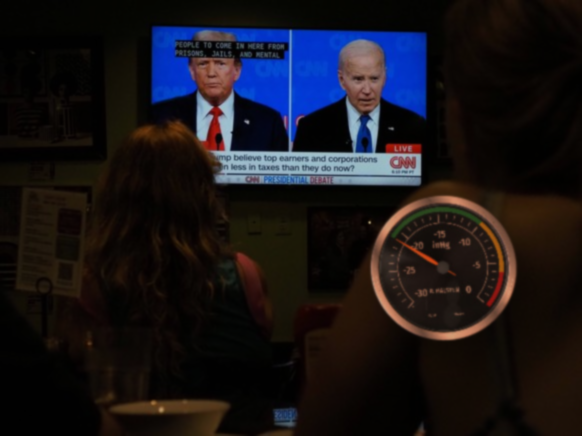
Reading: inHg -21
